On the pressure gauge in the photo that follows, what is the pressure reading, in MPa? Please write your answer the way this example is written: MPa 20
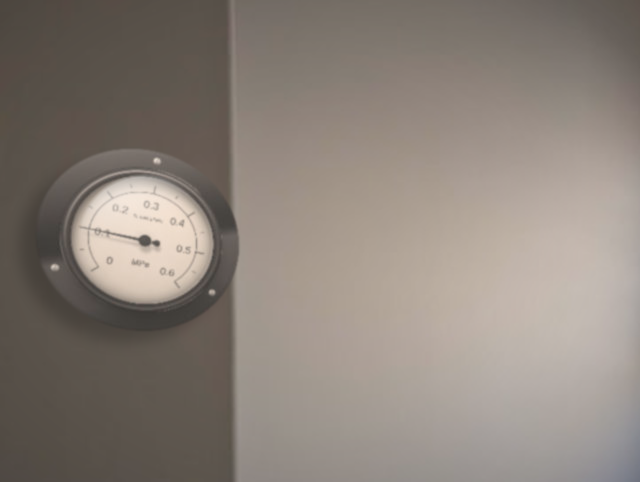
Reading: MPa 0.1
